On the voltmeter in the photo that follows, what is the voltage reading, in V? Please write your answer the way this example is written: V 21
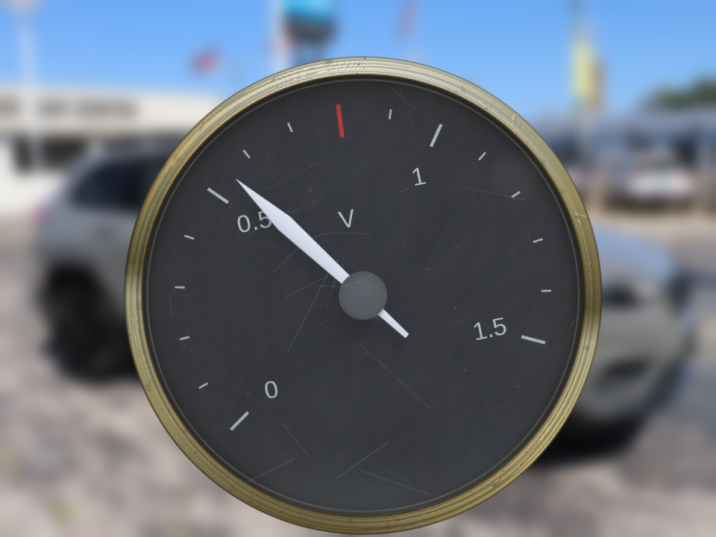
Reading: V 0.55
